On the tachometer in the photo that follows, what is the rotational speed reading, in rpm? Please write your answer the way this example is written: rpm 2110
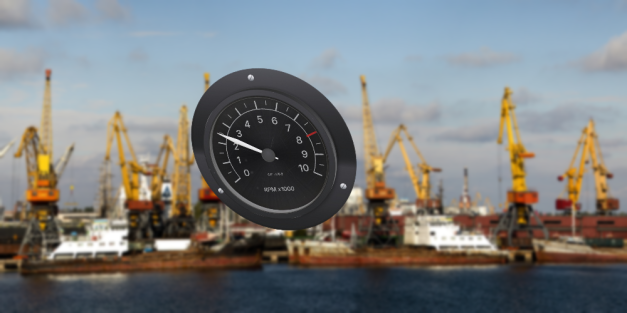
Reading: rpm 2500
